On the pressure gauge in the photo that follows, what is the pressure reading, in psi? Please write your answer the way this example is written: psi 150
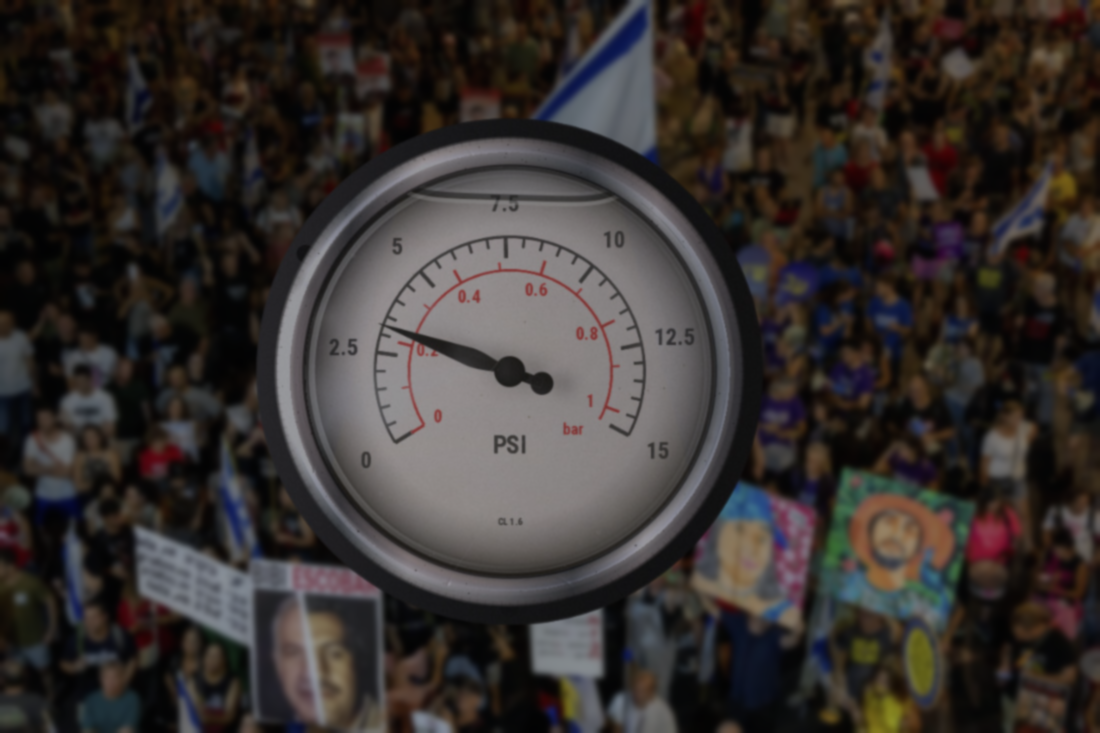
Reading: psi 3.25
